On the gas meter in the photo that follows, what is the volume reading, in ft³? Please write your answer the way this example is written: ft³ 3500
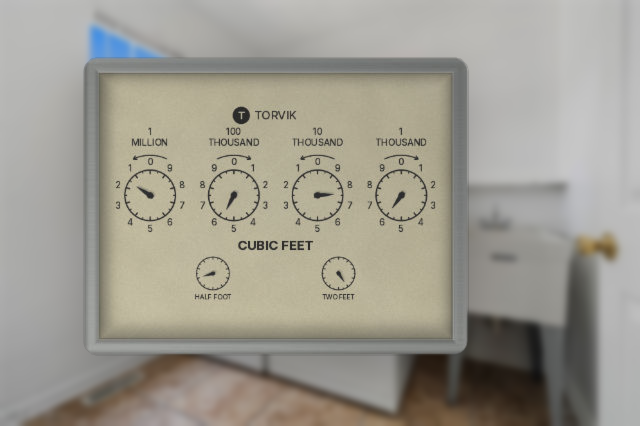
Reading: ft³ 157600
